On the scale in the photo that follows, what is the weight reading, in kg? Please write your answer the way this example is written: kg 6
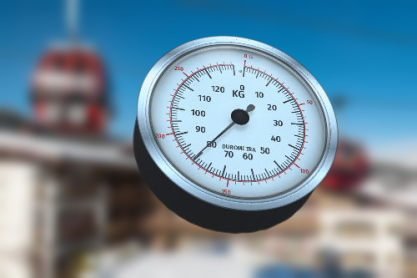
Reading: kg 80
